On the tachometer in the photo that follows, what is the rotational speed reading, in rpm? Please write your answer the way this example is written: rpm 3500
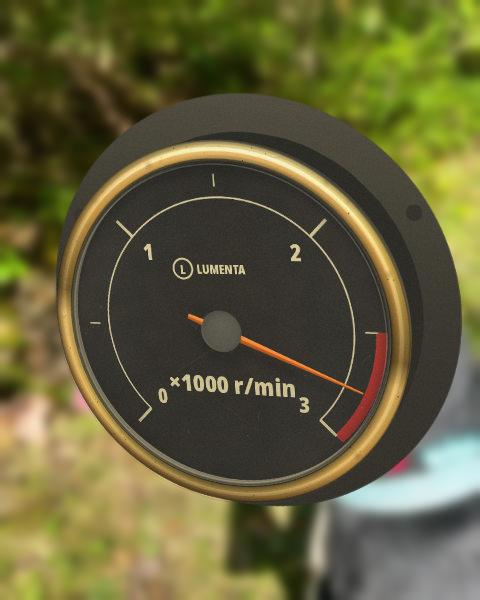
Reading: rpm 2750
